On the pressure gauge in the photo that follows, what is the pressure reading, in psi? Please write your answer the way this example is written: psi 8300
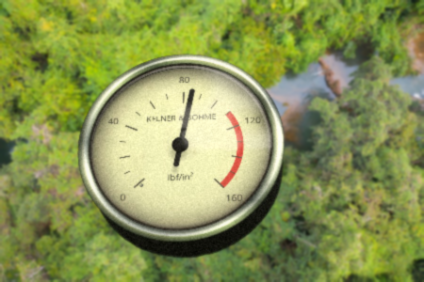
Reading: psi 85
